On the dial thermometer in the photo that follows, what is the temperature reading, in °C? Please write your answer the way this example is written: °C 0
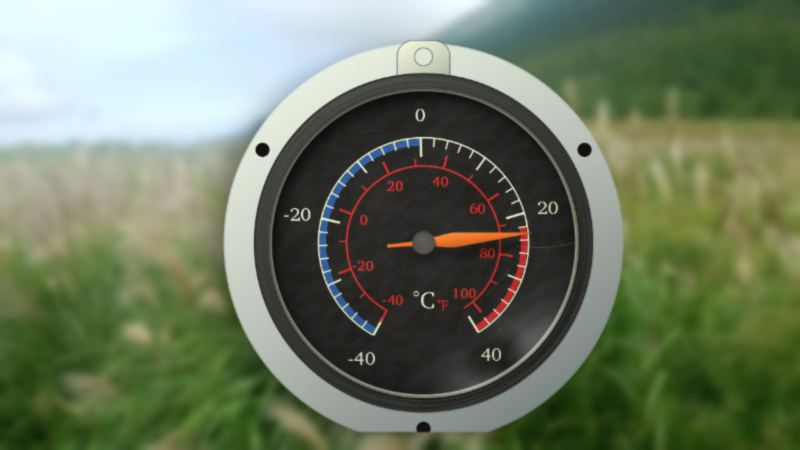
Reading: °C 23
